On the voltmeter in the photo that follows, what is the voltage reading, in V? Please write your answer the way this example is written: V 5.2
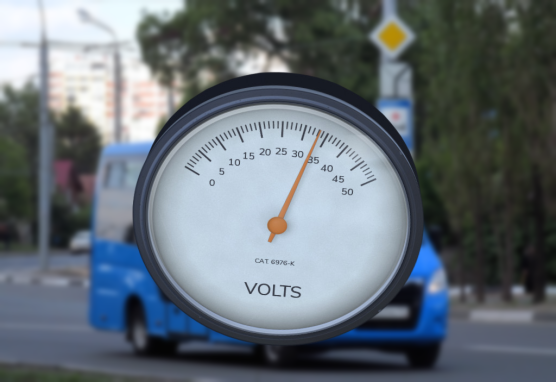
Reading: V 33
